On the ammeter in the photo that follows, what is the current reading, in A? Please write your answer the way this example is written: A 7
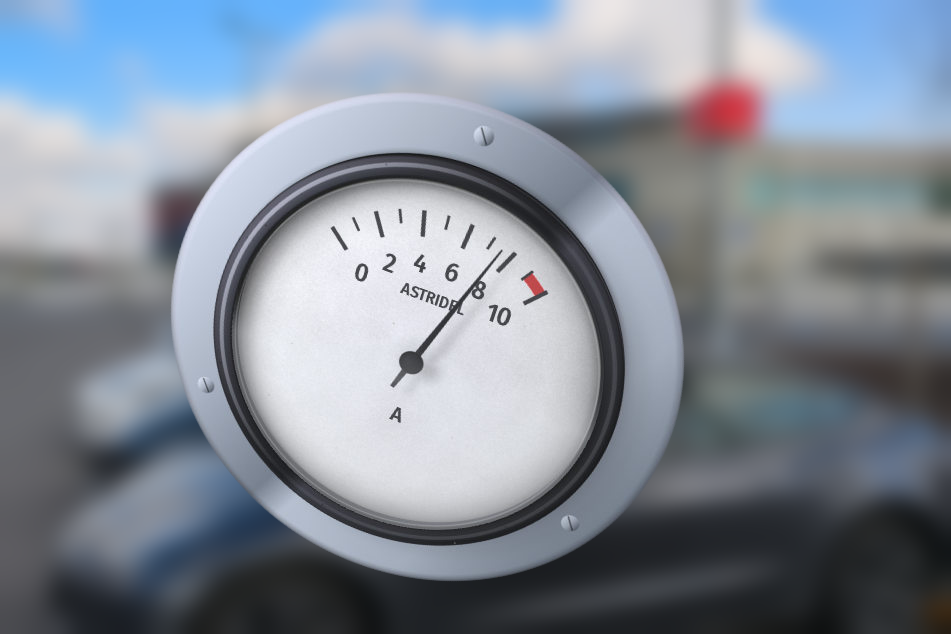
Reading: A 7.5
